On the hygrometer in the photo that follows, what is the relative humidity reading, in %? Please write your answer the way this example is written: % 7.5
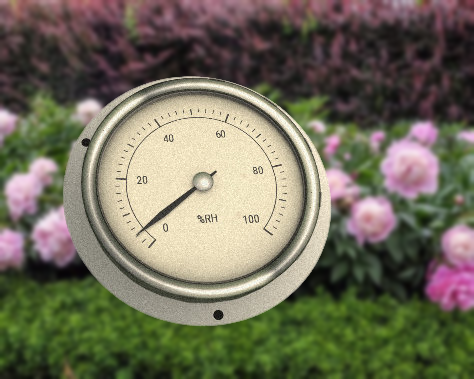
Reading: % 4
